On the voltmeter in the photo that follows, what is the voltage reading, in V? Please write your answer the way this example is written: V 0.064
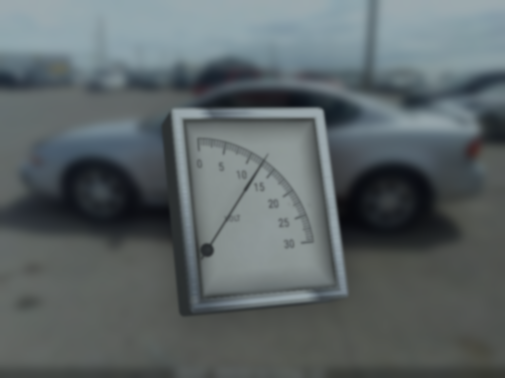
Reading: V 12.5
